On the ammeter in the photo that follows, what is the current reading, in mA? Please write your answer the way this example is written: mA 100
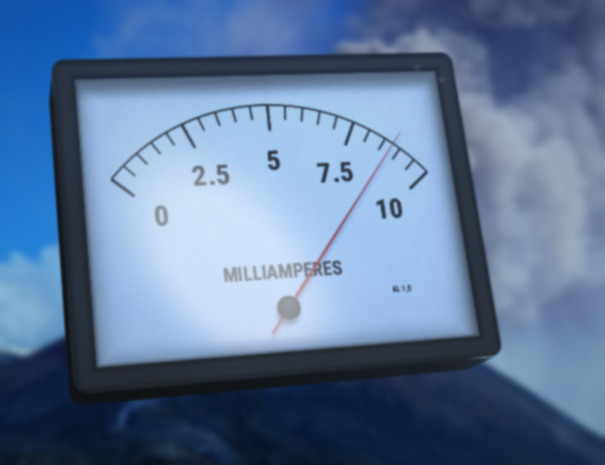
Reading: mA 8.75
